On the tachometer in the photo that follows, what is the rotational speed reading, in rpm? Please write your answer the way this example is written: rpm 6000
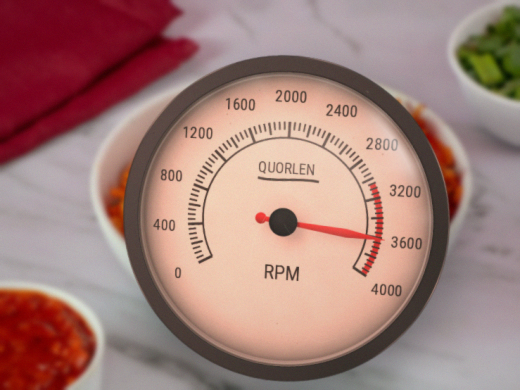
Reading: rpm 3600
